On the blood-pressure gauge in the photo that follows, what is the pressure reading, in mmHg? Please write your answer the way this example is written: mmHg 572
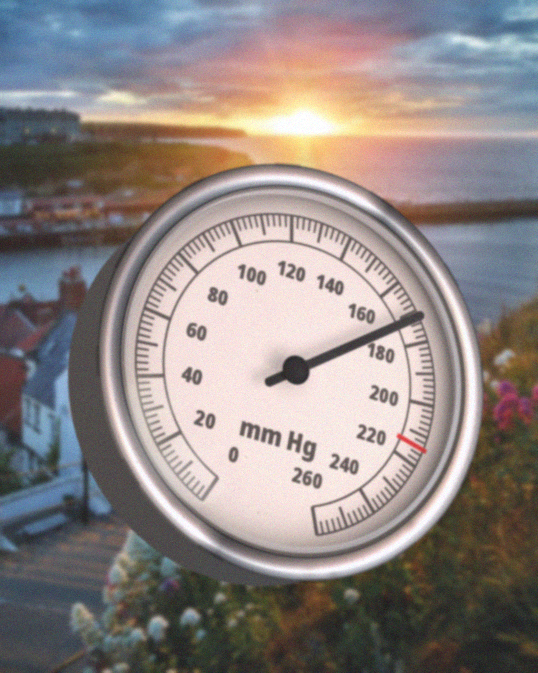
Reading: mmHg 172
